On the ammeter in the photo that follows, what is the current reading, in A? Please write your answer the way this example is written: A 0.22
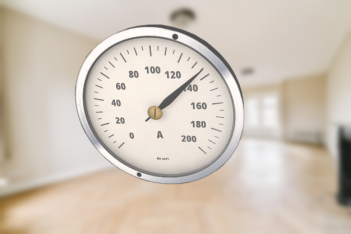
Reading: A 135
